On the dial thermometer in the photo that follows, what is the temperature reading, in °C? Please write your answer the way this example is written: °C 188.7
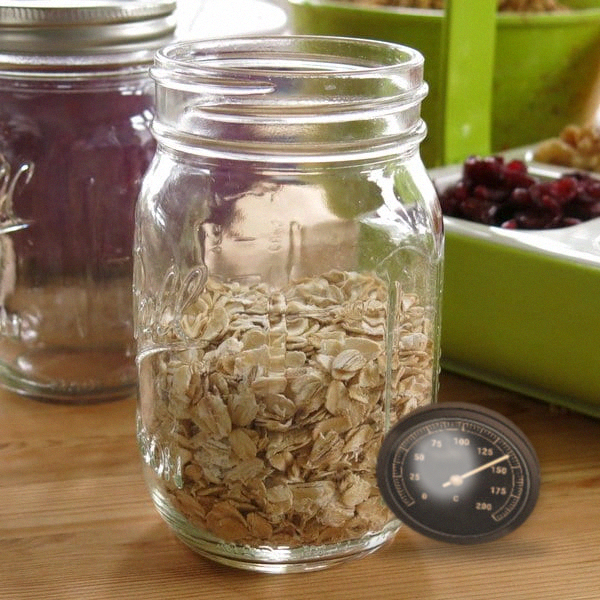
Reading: °C 137.5
